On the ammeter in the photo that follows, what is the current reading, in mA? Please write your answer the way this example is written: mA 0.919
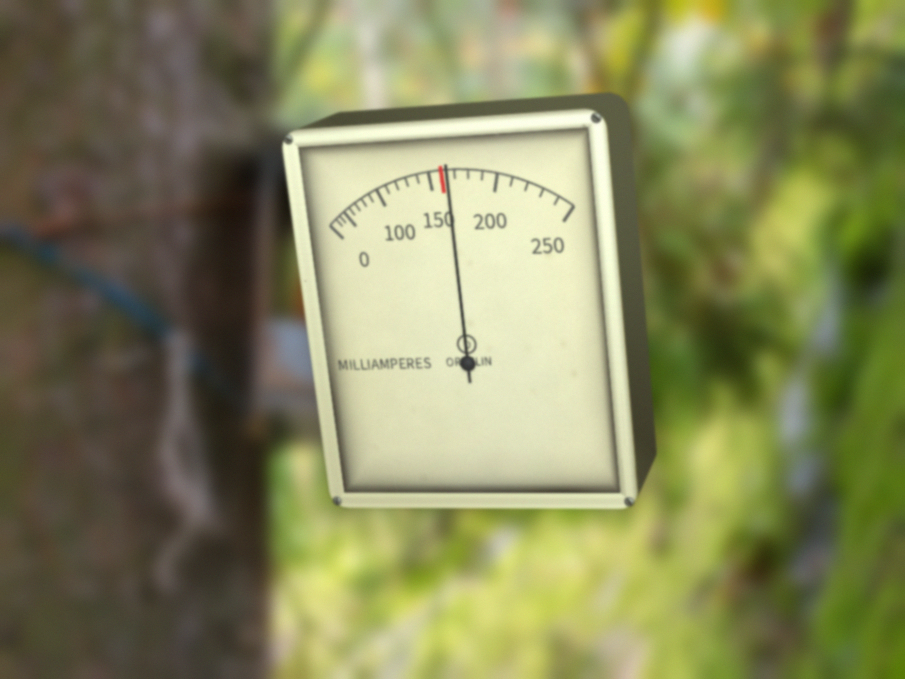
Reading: mA 165
